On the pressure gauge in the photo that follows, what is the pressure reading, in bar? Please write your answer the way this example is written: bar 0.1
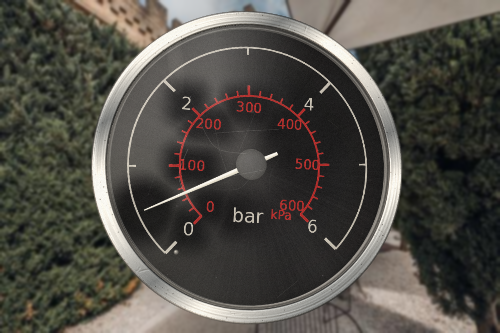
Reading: bar 0.5
